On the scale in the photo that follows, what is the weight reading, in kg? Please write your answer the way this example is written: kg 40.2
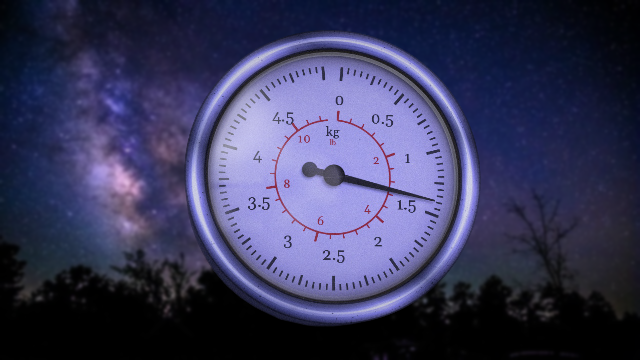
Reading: kg 1.4
